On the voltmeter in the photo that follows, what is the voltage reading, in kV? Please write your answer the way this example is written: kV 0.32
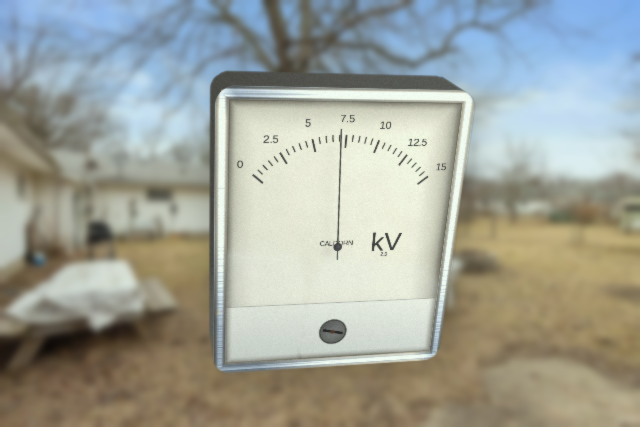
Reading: kV 7
